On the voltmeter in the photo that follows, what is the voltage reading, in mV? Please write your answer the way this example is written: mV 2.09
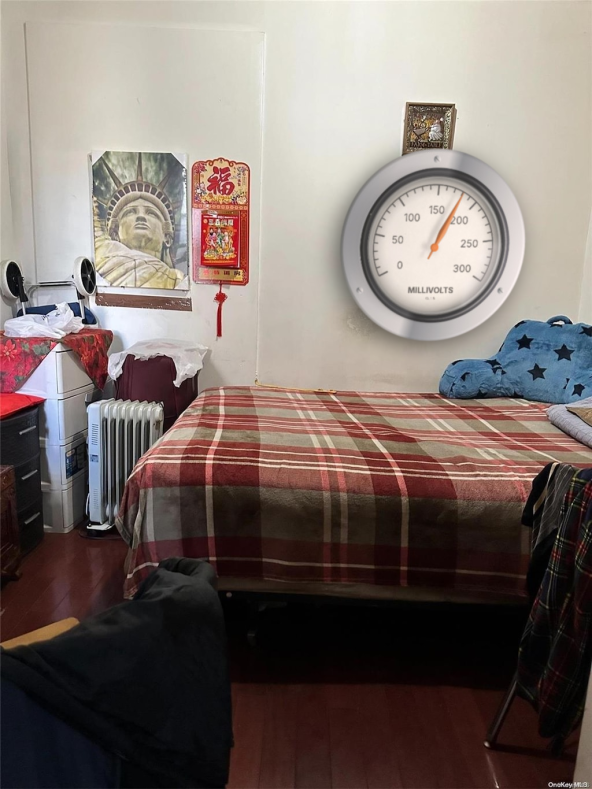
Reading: mV 180
